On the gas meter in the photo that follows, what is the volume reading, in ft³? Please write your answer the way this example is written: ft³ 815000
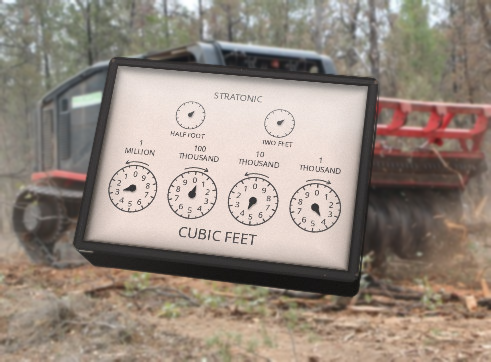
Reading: ft³ 304400
